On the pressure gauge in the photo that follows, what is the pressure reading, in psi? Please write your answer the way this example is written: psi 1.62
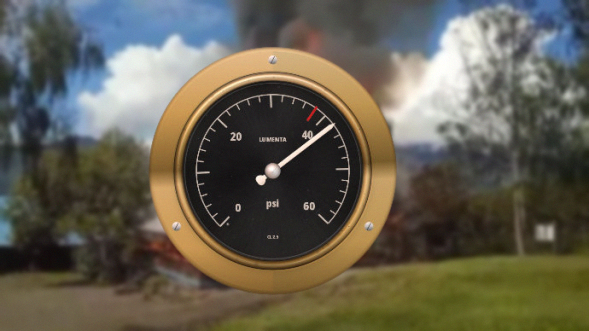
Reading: psi 42
